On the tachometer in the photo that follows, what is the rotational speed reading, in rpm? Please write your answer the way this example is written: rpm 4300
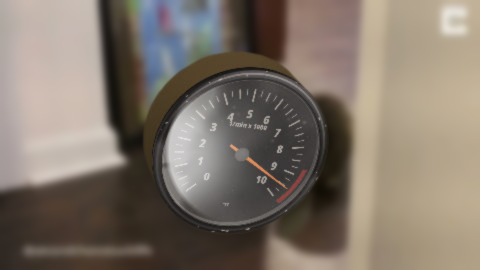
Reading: rpm 9500
